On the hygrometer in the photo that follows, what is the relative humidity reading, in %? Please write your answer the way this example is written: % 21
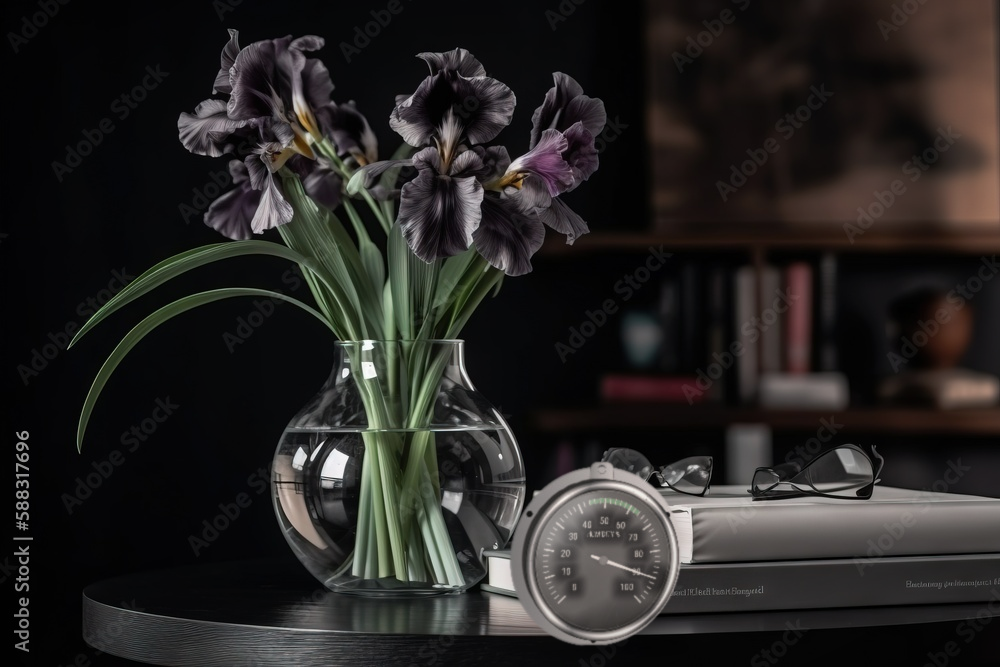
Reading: % 90
